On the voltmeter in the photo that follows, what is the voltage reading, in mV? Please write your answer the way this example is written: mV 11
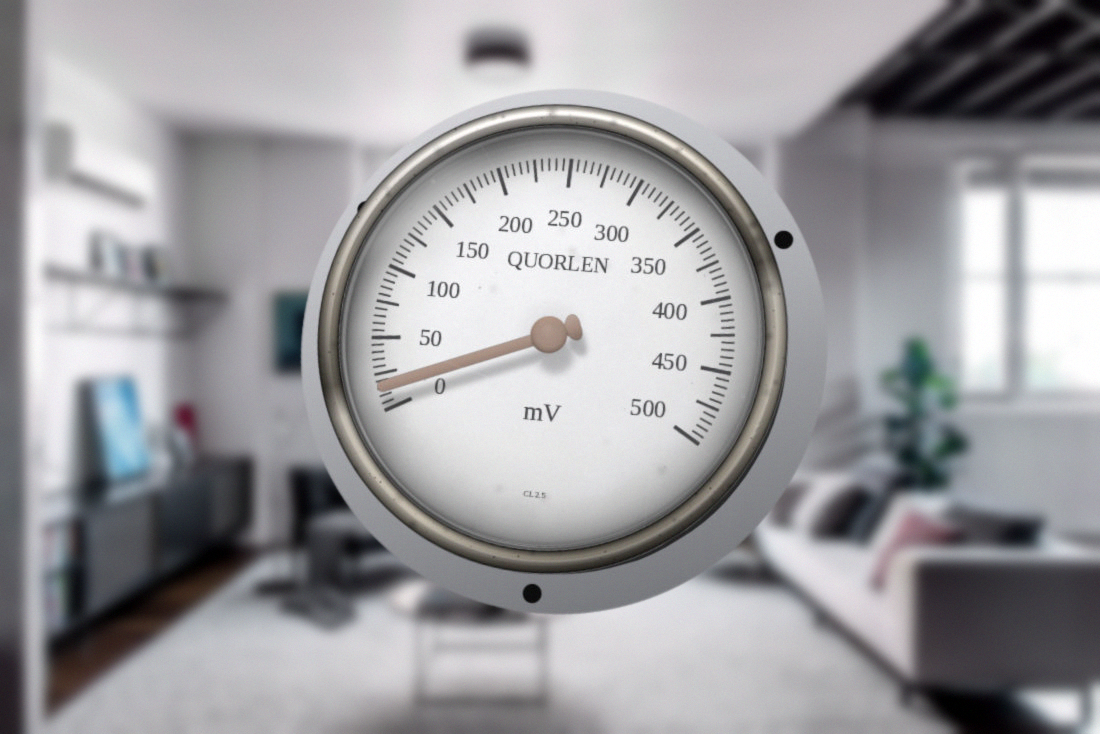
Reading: mV 15
